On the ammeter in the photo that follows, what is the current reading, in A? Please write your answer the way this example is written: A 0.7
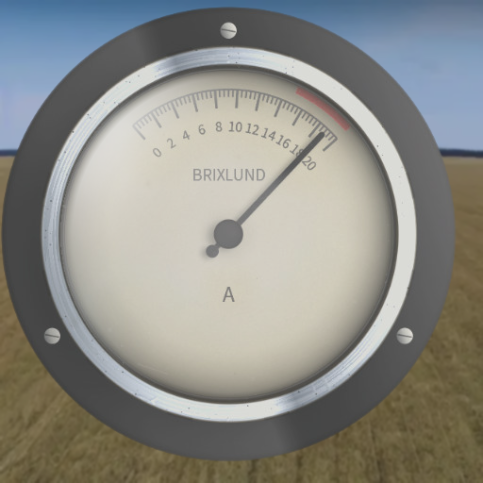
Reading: A 18.8
